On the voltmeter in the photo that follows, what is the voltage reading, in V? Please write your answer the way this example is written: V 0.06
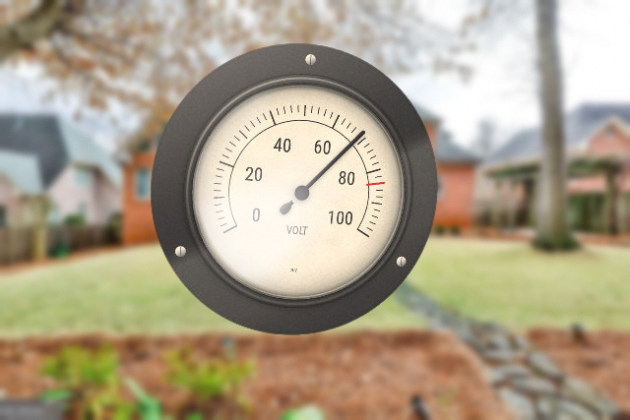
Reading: V 68
